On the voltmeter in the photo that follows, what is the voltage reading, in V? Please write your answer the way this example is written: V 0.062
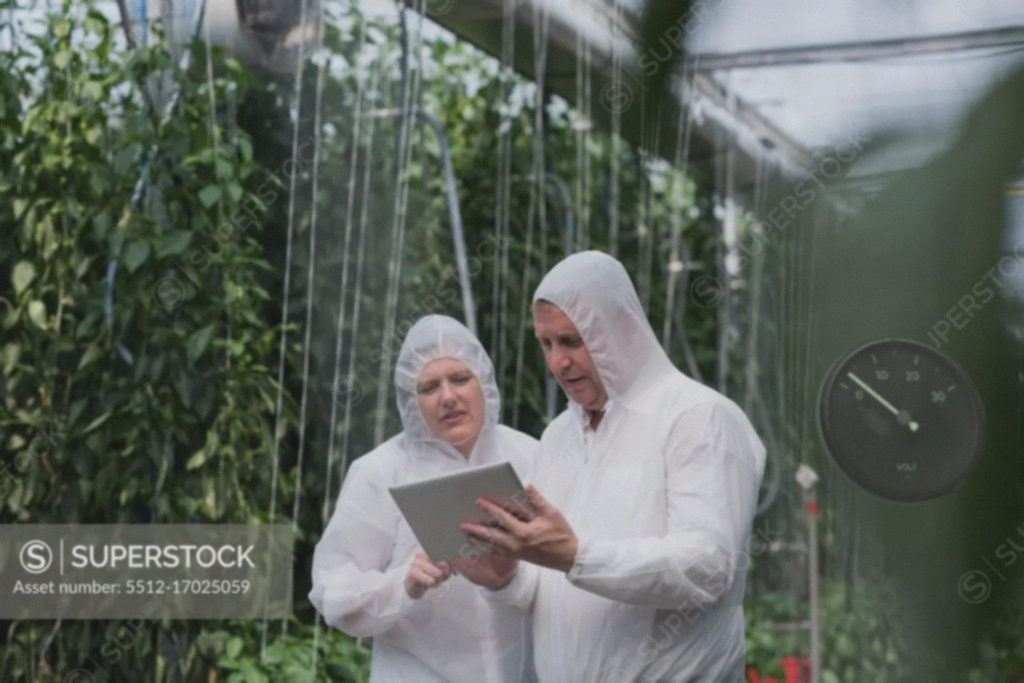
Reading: V 2.5
